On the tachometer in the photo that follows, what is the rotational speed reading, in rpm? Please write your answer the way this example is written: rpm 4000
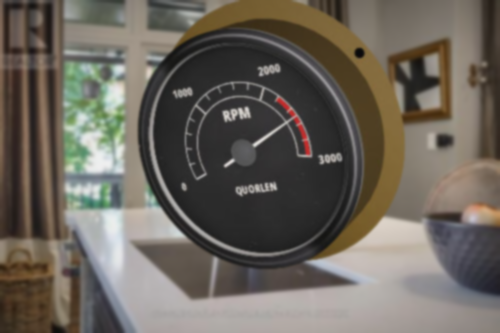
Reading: rpm 2500
